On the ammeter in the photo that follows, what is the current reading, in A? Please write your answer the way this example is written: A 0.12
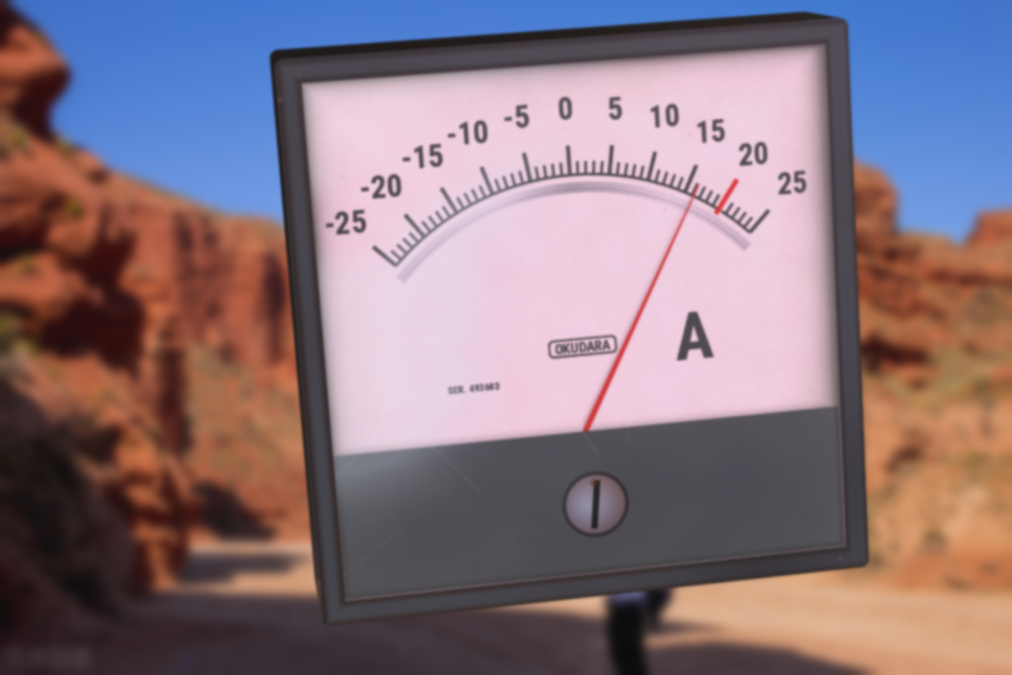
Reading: A 16
